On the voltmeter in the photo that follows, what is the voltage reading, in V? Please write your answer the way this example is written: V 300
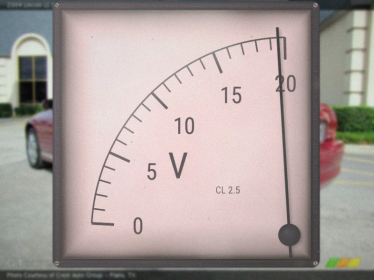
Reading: V 19.5
